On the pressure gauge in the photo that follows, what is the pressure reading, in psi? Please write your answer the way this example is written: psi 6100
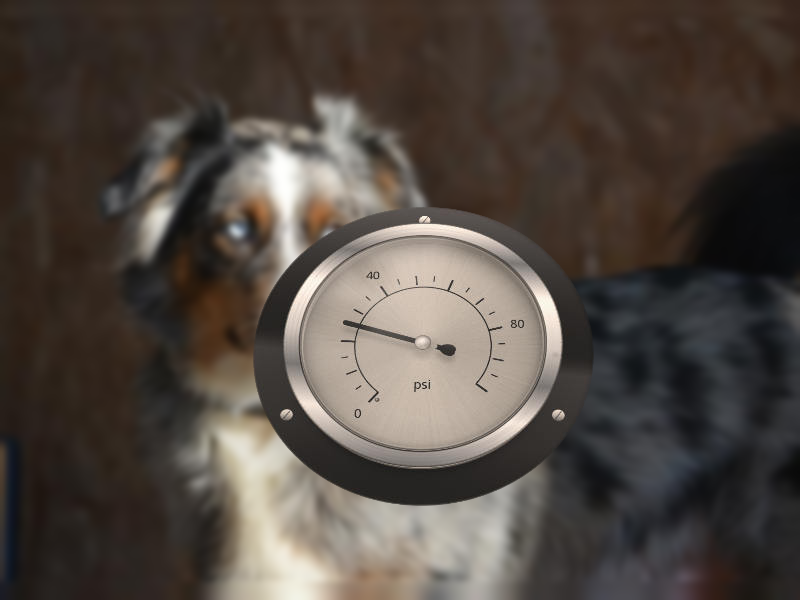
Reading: psi 25
